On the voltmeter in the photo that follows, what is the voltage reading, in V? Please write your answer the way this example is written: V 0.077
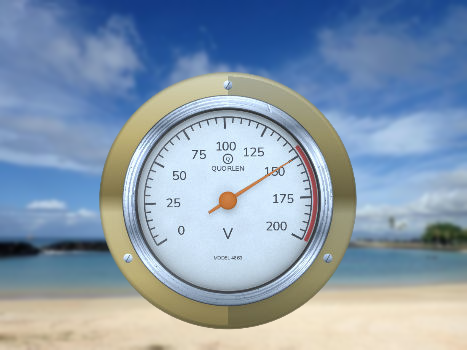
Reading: V 150
